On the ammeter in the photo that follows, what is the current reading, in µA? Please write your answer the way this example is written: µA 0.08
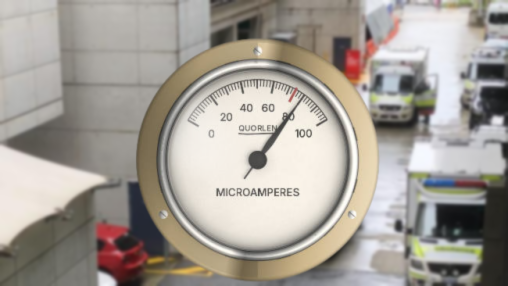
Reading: µA 80
